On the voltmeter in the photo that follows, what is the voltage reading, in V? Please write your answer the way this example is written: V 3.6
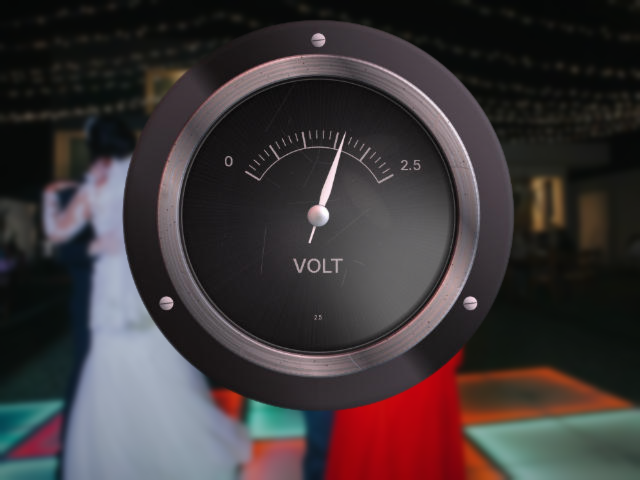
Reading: V 1.6
